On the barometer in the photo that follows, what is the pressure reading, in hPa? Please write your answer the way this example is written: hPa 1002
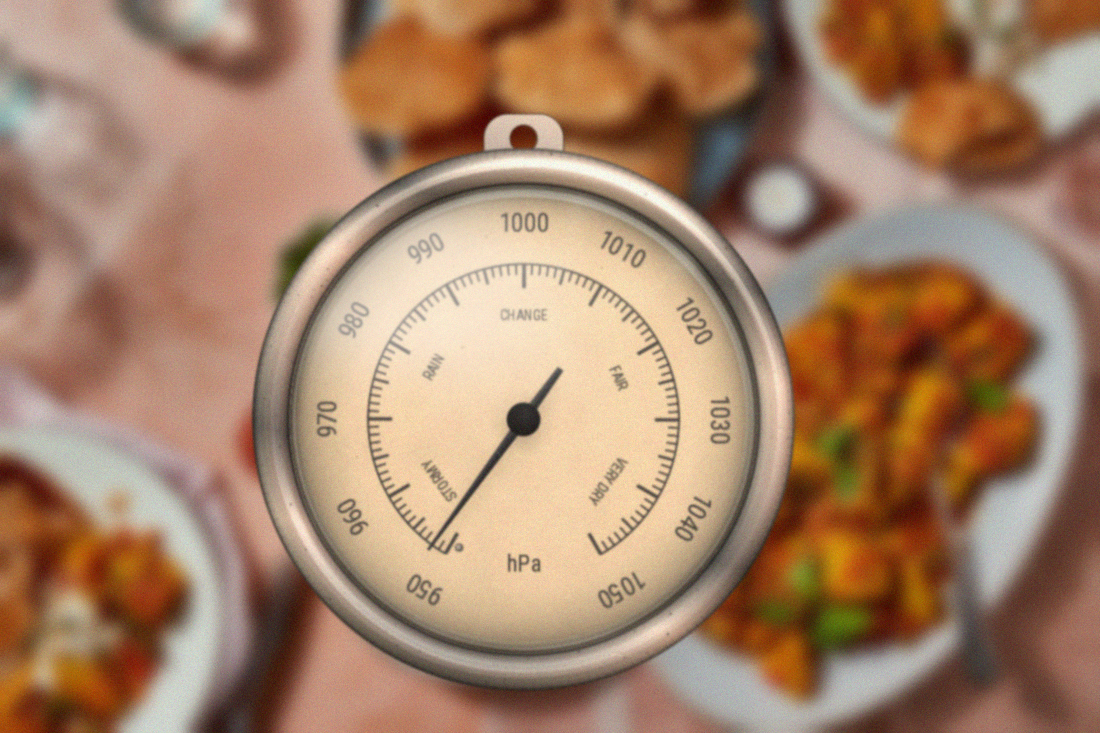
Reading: hPa 952
